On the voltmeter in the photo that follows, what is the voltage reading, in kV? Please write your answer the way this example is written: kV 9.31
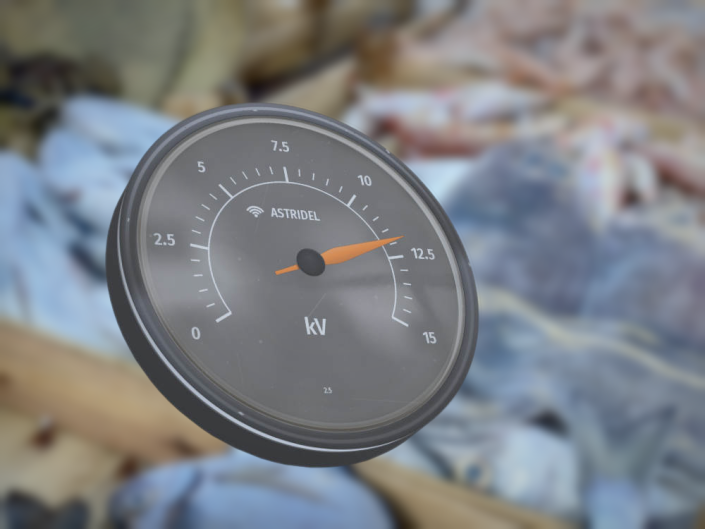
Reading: kV 12
